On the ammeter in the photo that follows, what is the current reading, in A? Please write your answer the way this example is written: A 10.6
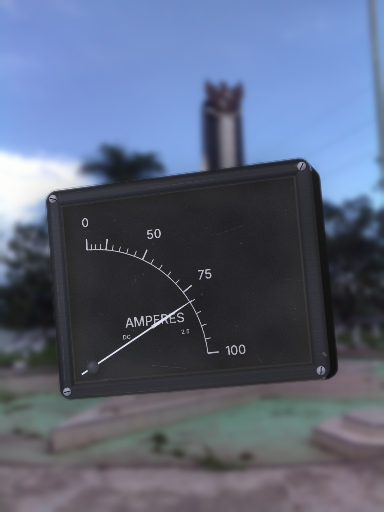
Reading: A 80
